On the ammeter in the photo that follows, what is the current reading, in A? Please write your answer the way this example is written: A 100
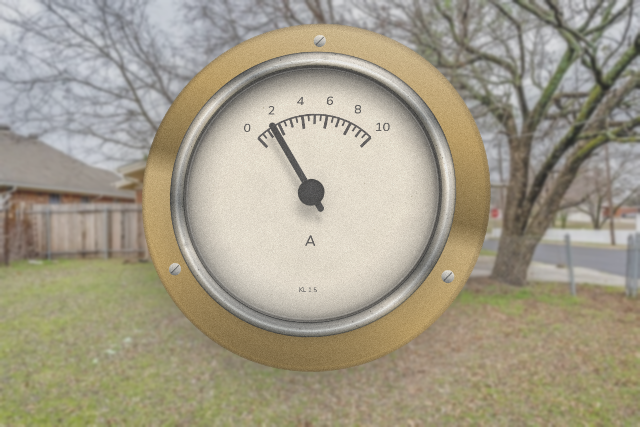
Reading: A 1.5
